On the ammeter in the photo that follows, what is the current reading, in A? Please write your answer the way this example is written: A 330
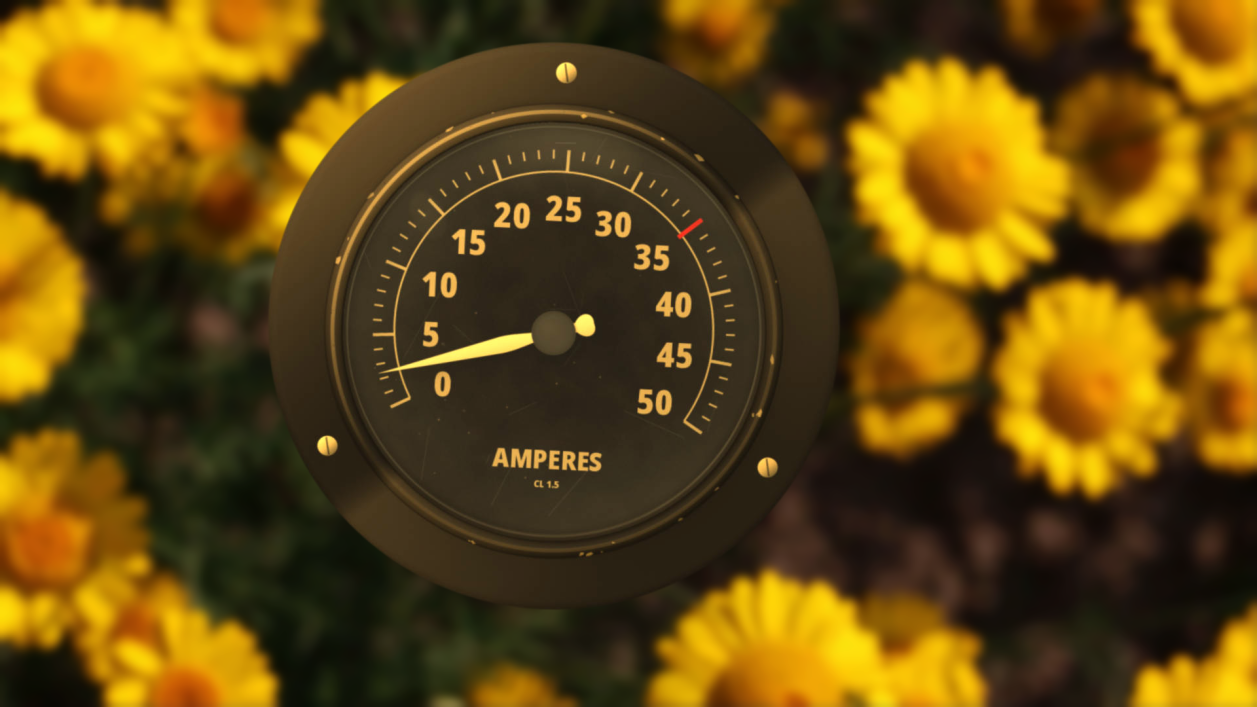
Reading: A 2.5
